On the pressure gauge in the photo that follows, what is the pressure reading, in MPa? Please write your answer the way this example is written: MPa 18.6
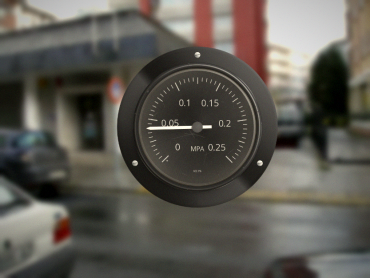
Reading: MPa 0.04
